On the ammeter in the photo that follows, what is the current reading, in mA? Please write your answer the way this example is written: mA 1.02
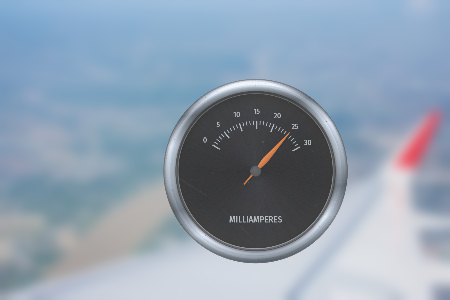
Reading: mA 25
